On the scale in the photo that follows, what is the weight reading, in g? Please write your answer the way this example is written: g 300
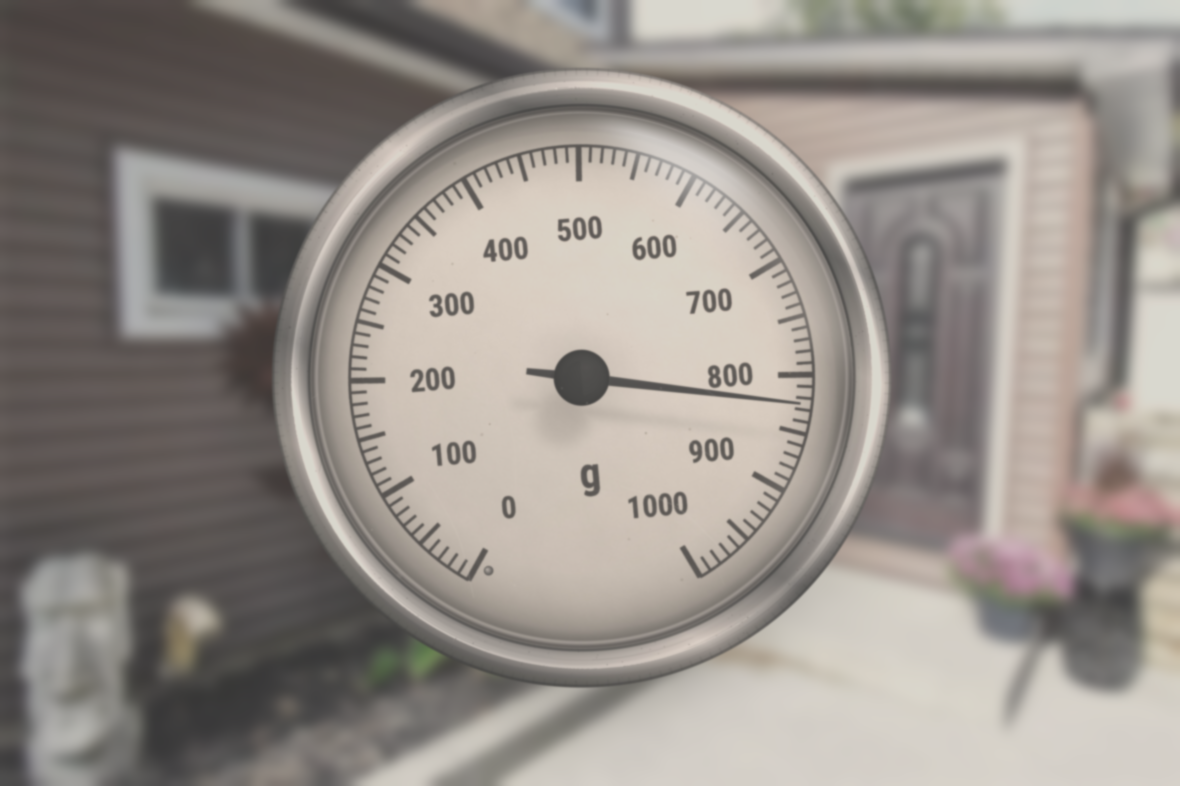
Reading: g 825
